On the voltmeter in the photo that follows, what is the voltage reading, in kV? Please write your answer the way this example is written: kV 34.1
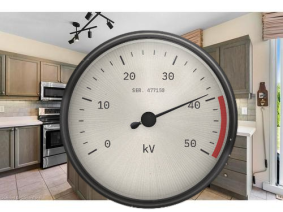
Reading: kV 39
